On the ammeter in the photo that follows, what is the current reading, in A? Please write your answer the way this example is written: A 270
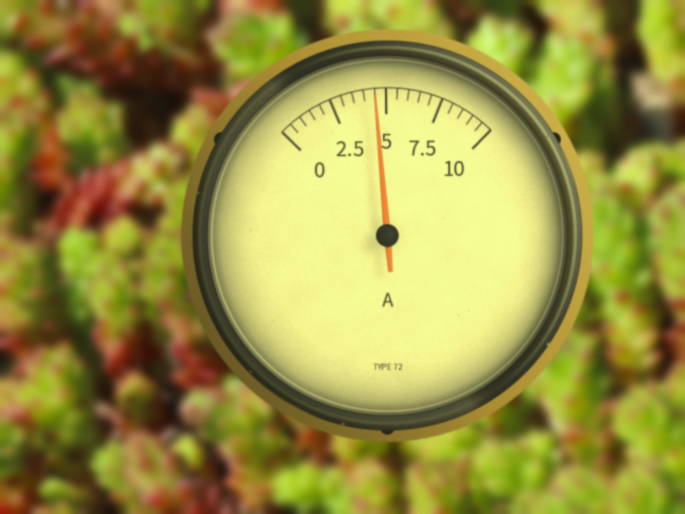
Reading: A 4.5
